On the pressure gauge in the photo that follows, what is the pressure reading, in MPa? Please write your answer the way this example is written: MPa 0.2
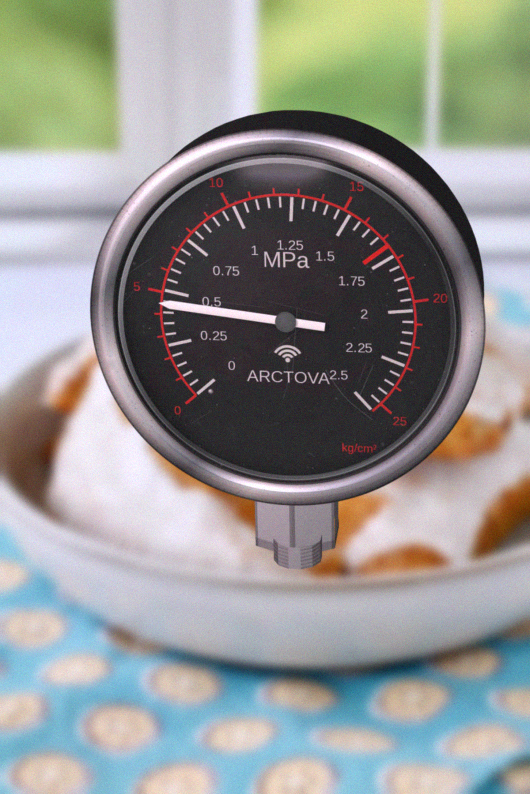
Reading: MPa 0.45
